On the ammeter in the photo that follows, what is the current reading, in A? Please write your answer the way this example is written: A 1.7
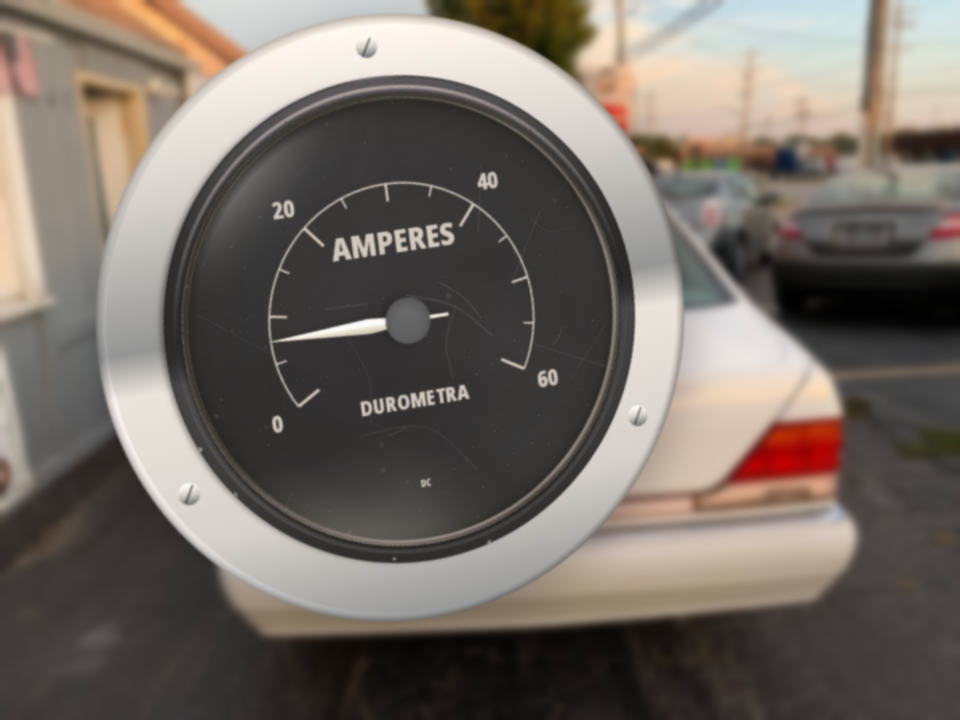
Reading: A 7.5
